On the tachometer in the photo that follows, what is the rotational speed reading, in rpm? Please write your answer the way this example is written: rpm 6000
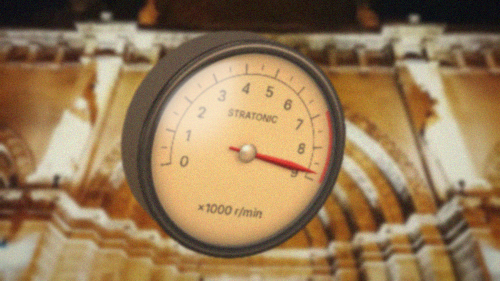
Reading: rpm 8750
